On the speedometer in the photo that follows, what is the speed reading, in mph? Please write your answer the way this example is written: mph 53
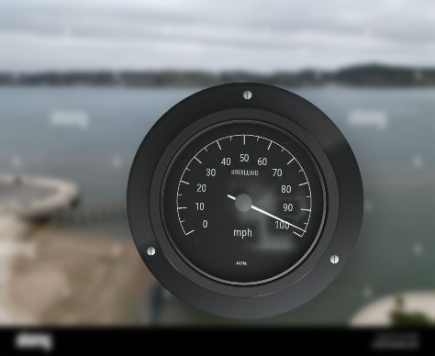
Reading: mph 97.5
